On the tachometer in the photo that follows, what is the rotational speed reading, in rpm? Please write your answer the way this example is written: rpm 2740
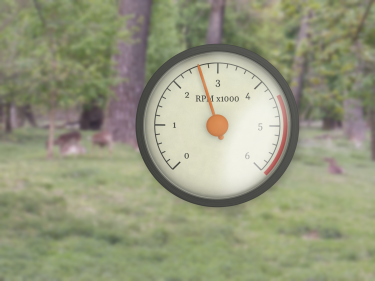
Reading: rpm 2600
